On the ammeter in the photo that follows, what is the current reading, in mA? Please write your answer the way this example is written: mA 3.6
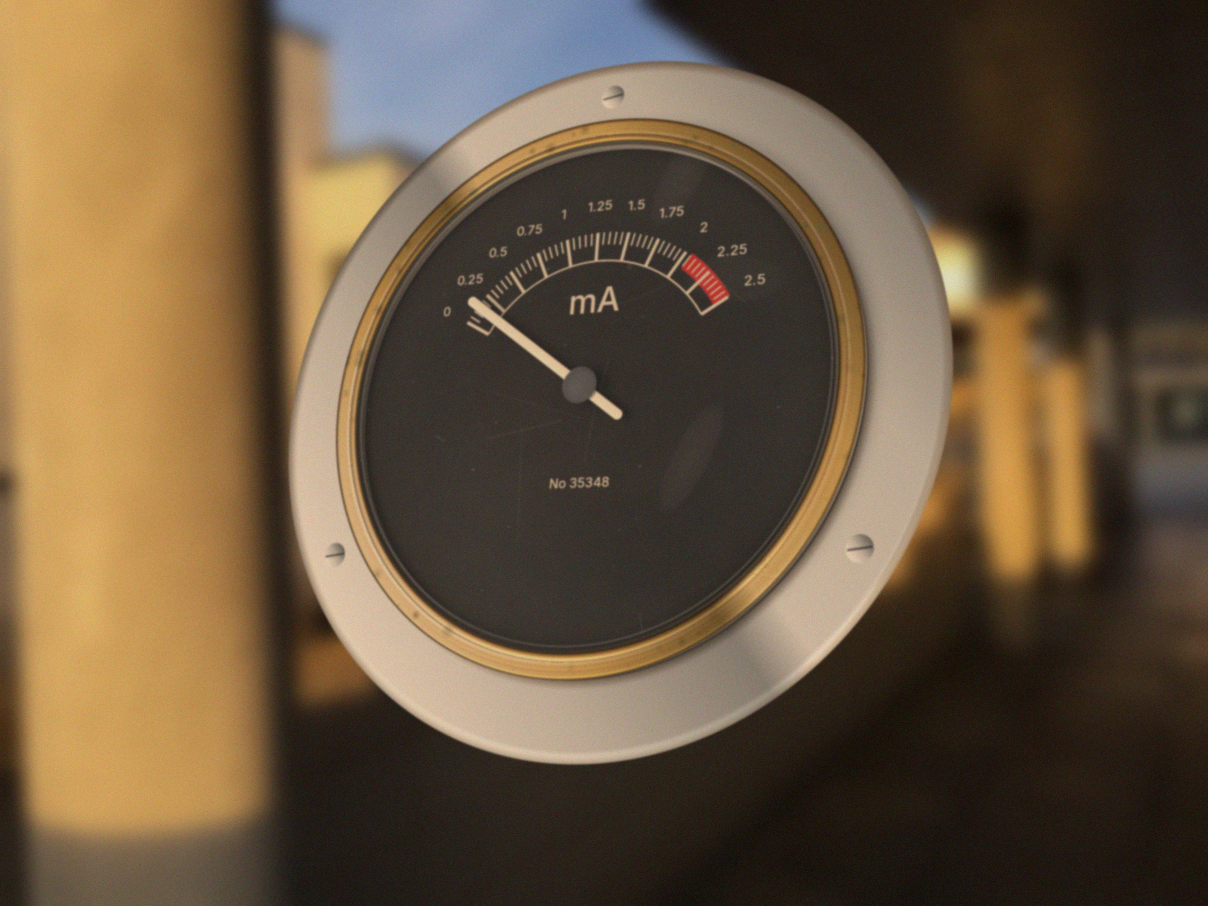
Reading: mA 0.15
